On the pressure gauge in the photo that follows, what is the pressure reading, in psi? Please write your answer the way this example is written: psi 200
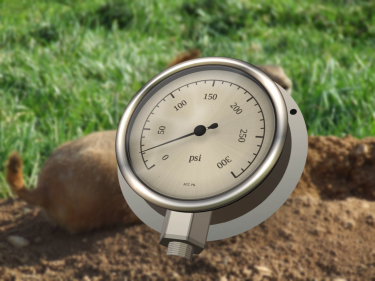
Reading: psi 20
